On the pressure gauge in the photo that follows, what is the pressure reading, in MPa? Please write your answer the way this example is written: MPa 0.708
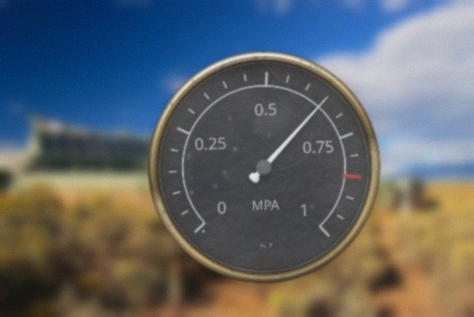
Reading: MPa 0.65
